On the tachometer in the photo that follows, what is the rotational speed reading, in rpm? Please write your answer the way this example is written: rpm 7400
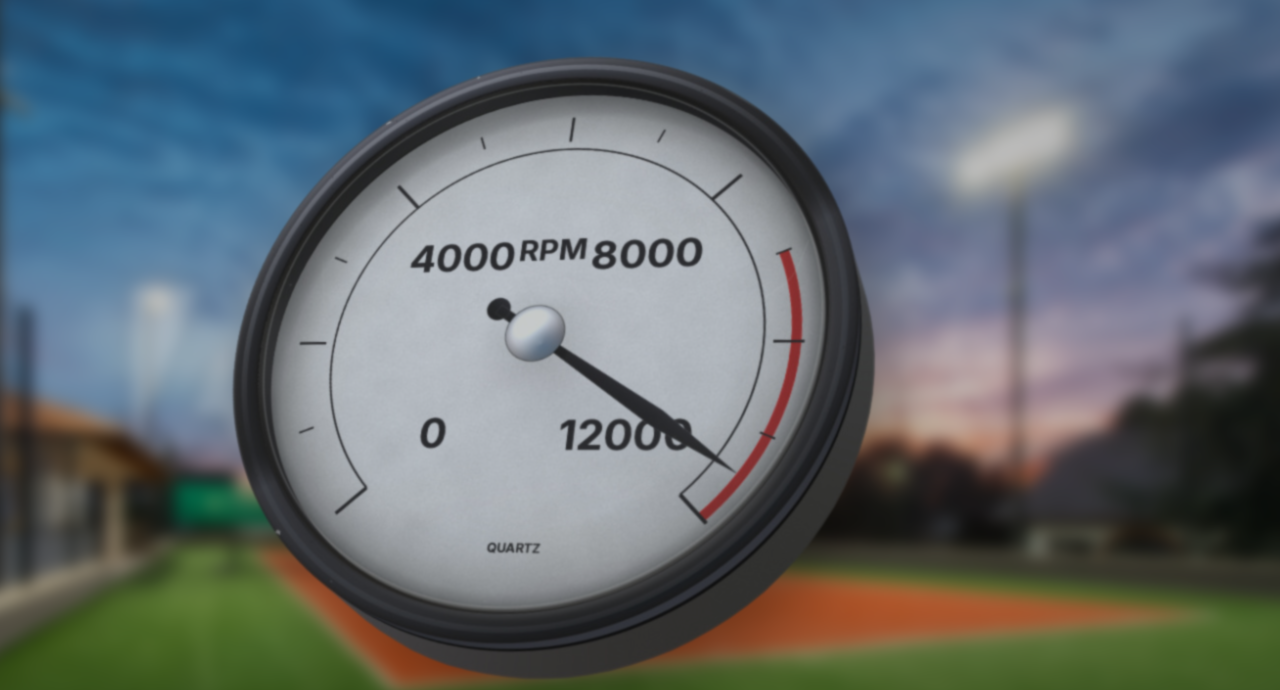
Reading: rpm 11500
